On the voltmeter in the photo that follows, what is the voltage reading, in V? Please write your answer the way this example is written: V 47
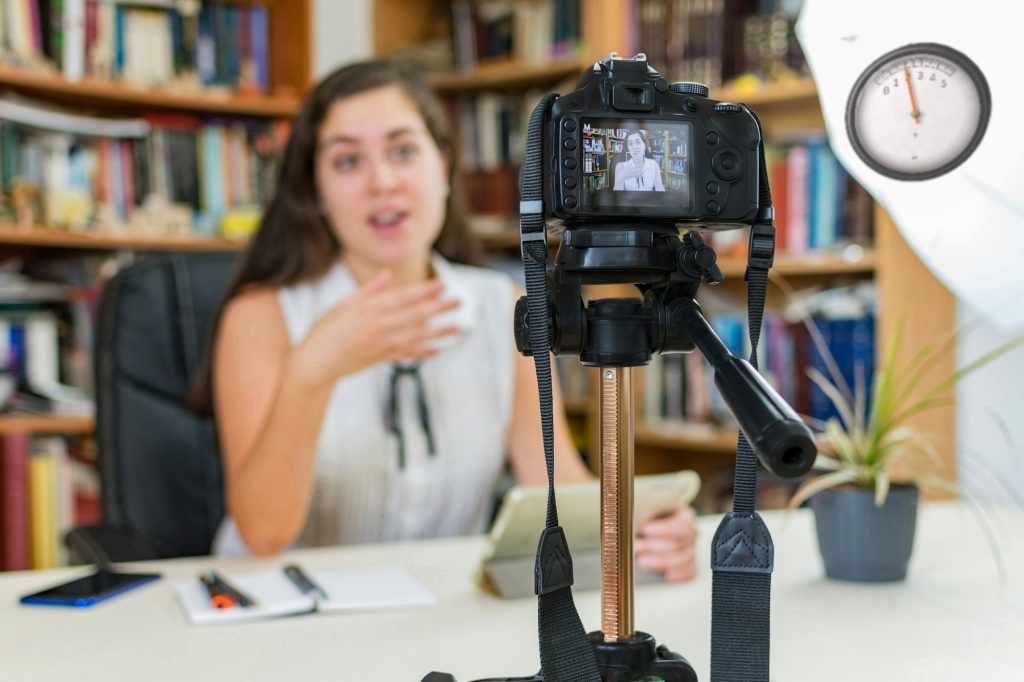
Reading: V 2
